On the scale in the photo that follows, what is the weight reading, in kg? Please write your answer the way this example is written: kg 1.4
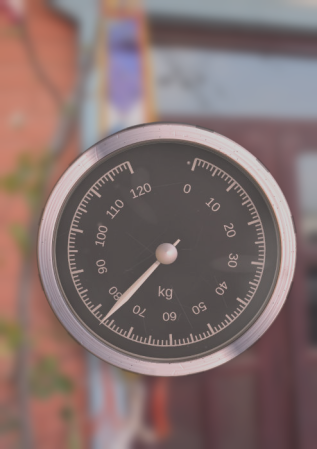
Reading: kg 77
